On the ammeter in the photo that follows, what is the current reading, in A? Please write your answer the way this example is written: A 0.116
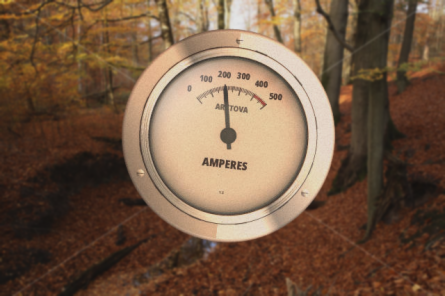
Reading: A 200
